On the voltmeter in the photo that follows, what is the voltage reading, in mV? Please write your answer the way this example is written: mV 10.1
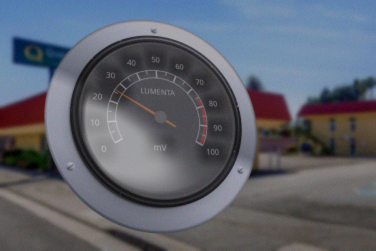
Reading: mV 25
